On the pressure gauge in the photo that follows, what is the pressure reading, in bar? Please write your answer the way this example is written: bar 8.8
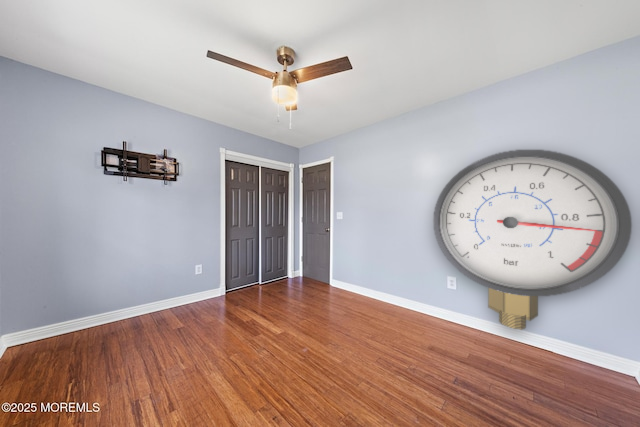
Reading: bar 0.85
